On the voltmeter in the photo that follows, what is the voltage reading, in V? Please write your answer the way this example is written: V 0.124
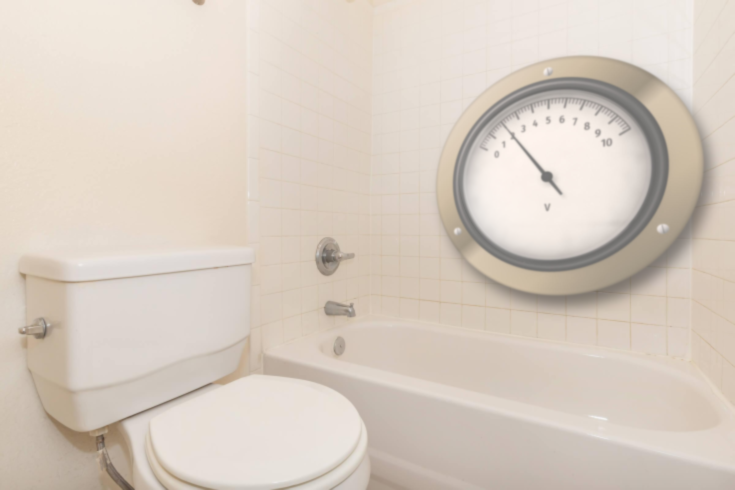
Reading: V 2
